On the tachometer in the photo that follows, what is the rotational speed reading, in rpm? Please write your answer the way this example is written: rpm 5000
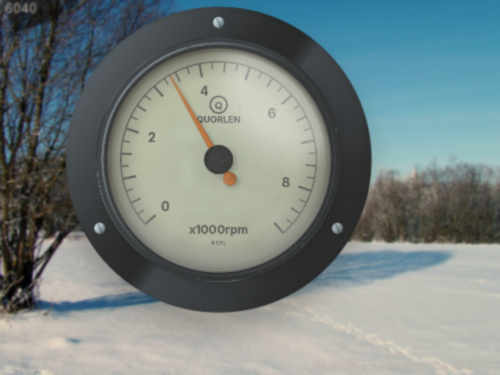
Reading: rpm 3375
